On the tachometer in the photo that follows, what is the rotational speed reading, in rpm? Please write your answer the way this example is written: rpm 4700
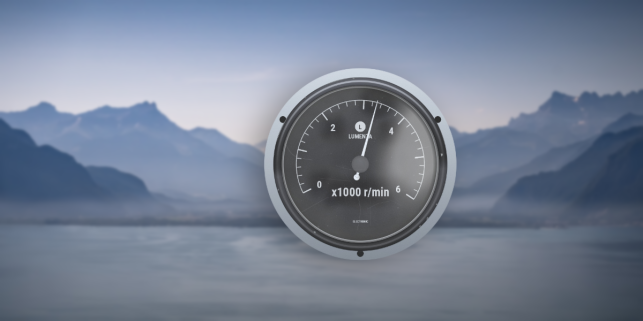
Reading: rpm 3300
